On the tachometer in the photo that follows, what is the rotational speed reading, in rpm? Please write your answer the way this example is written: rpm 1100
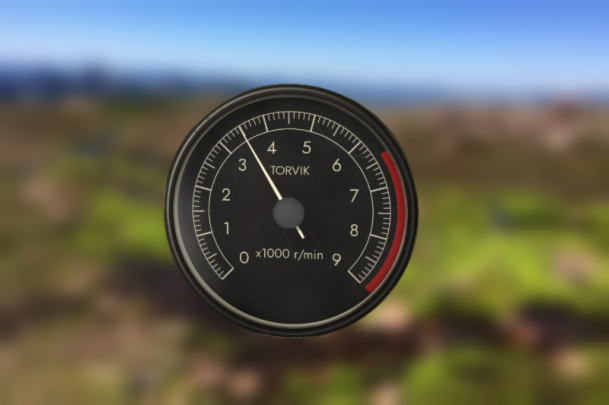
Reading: rpm 3500
